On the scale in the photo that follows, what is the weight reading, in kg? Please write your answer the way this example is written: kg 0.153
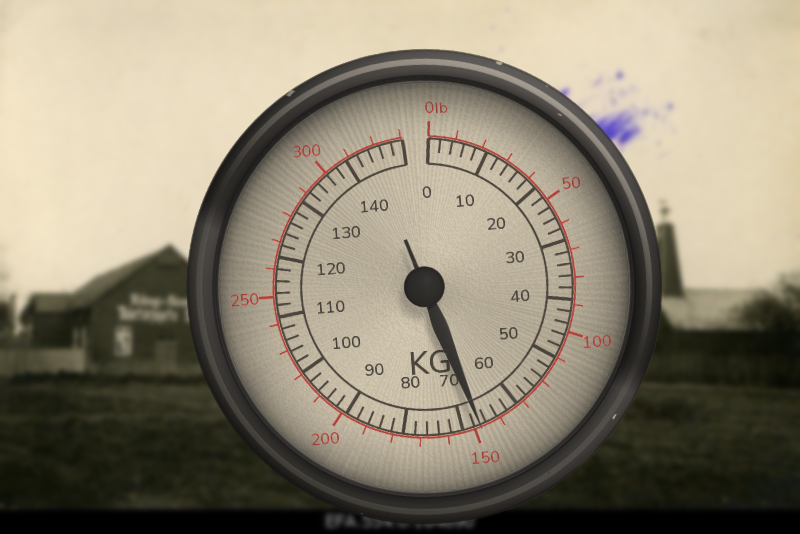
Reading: kg 67
